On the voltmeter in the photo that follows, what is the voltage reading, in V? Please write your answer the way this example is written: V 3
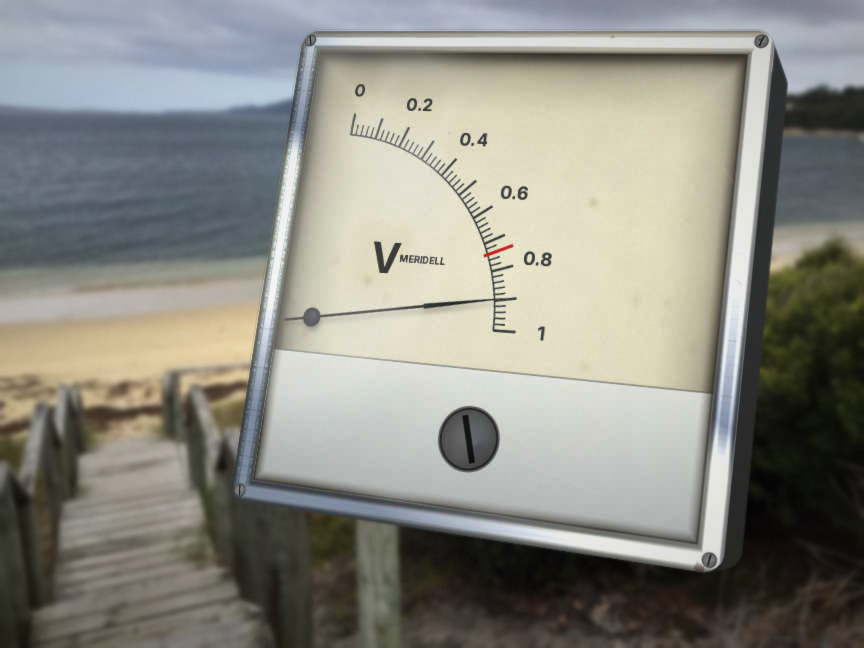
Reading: V 0.9
